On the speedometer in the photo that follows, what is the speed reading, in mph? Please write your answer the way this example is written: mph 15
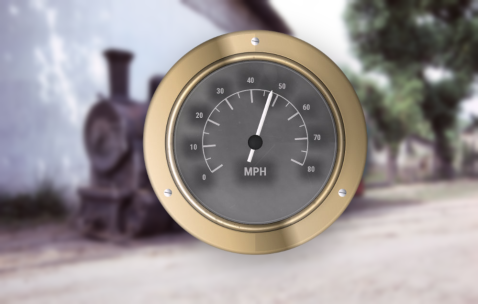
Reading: mph 47.5
